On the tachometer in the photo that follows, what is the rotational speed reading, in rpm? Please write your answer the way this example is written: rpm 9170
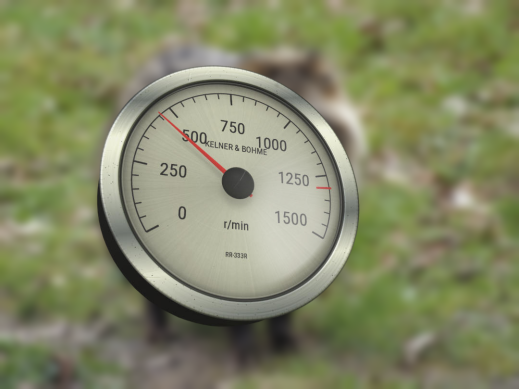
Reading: rpm 450
